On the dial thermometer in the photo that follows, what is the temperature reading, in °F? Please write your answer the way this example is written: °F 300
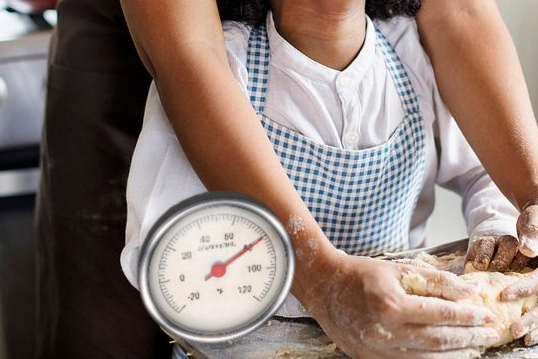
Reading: °F 80
